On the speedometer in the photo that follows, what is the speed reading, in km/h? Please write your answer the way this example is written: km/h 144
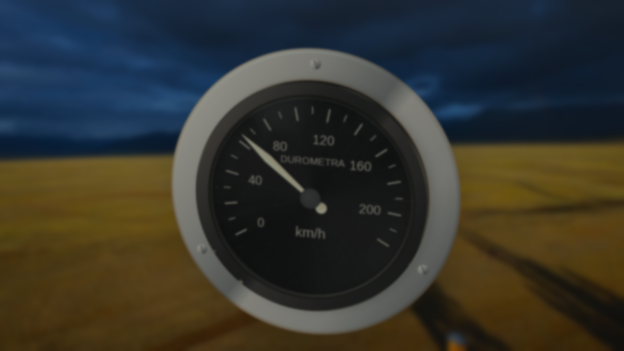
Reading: km/h 65
